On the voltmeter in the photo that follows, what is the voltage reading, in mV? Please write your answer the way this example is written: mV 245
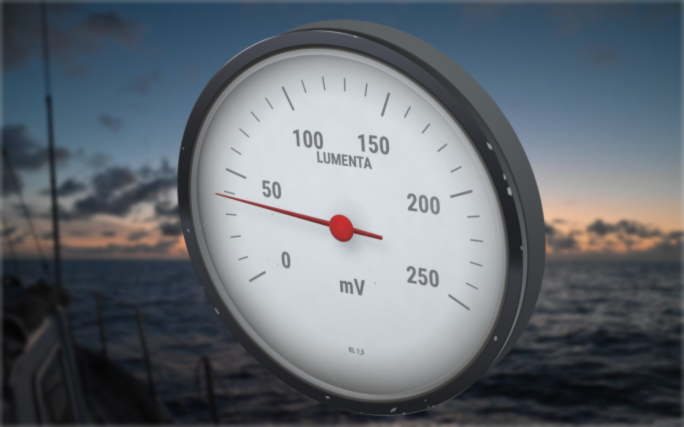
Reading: mV 40
